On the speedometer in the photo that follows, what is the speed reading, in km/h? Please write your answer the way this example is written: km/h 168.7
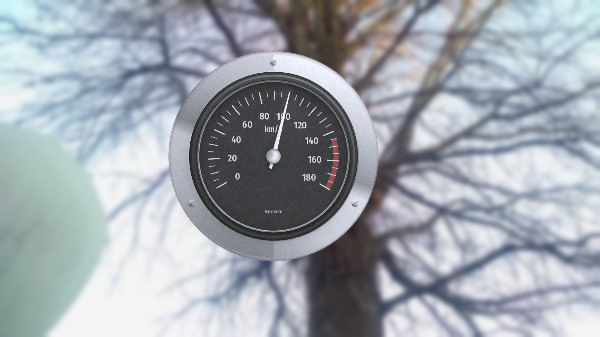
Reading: km/h 100
